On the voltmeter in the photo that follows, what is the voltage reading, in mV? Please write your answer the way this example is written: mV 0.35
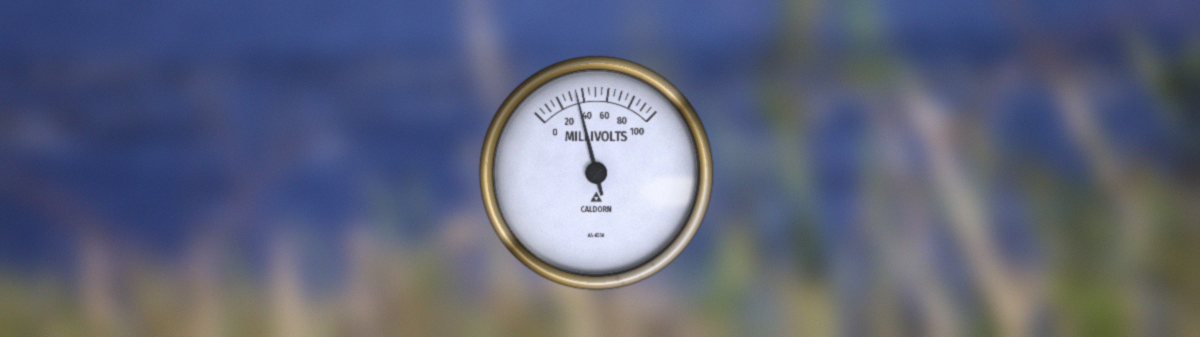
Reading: mV 35
